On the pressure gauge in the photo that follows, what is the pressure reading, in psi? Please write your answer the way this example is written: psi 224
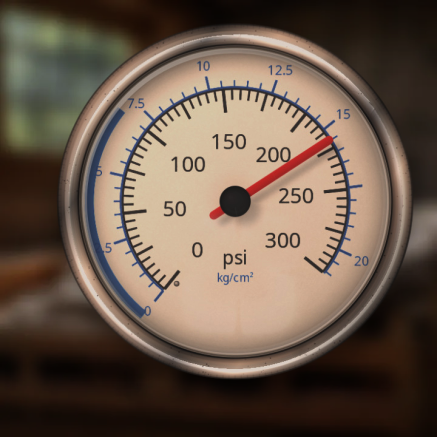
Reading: psi 220
